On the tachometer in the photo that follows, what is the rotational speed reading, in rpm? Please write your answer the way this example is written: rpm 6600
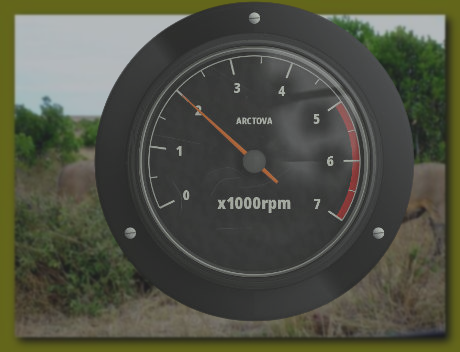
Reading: rpm 2000
